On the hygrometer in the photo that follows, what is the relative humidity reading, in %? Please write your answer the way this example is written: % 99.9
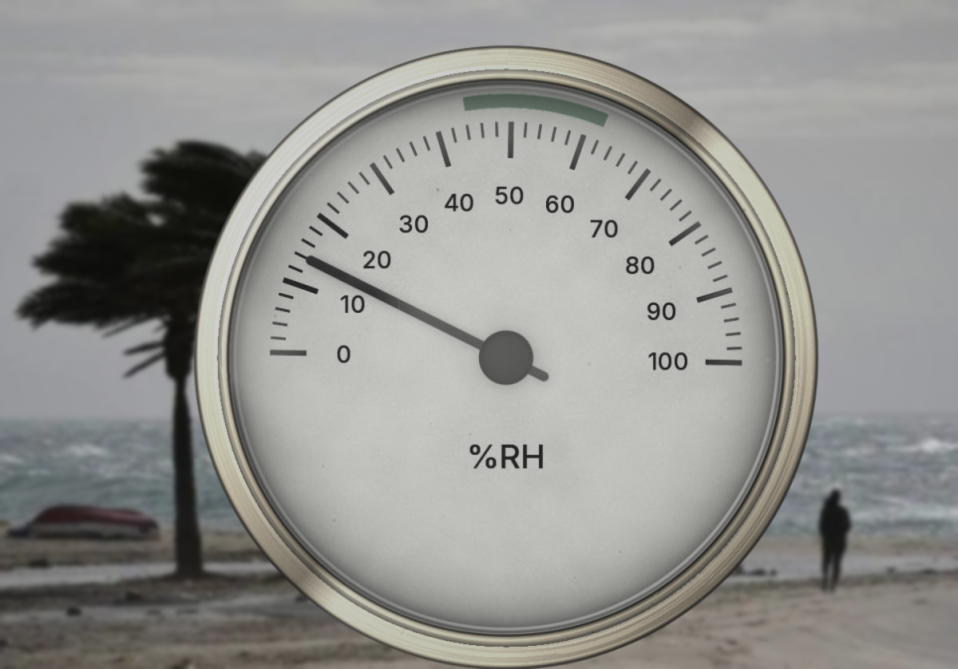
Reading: % 14
